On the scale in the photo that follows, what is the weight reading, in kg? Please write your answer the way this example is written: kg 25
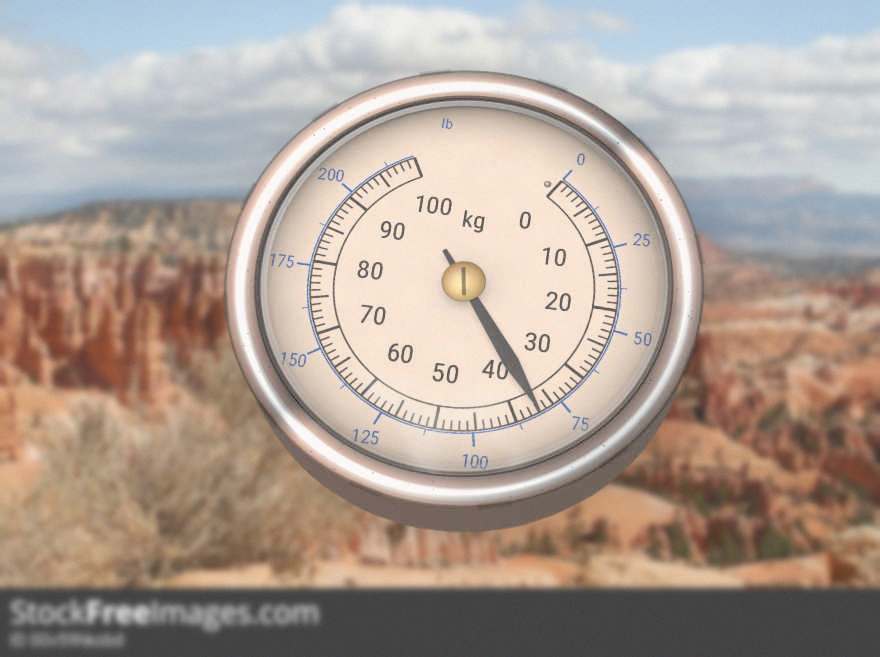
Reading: kg 37
